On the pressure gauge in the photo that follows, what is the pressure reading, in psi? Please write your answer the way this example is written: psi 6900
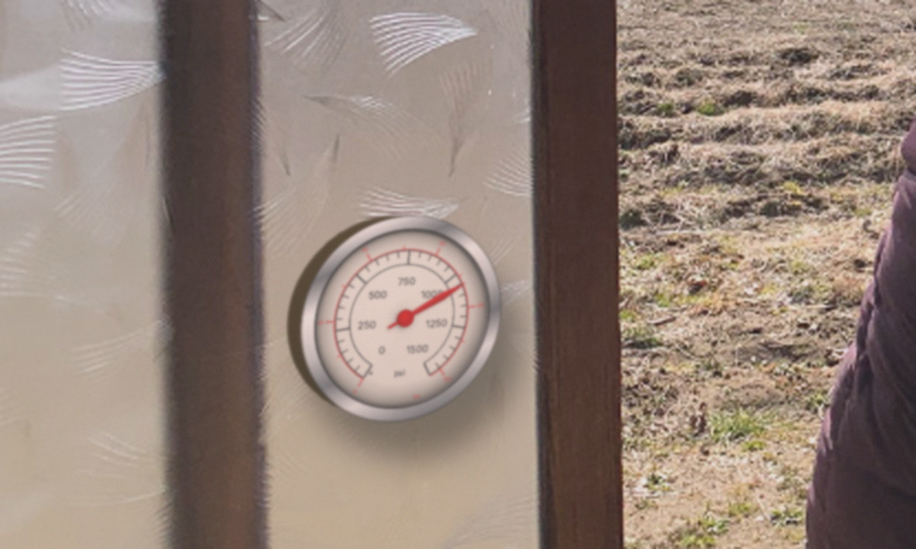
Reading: psi 1050
